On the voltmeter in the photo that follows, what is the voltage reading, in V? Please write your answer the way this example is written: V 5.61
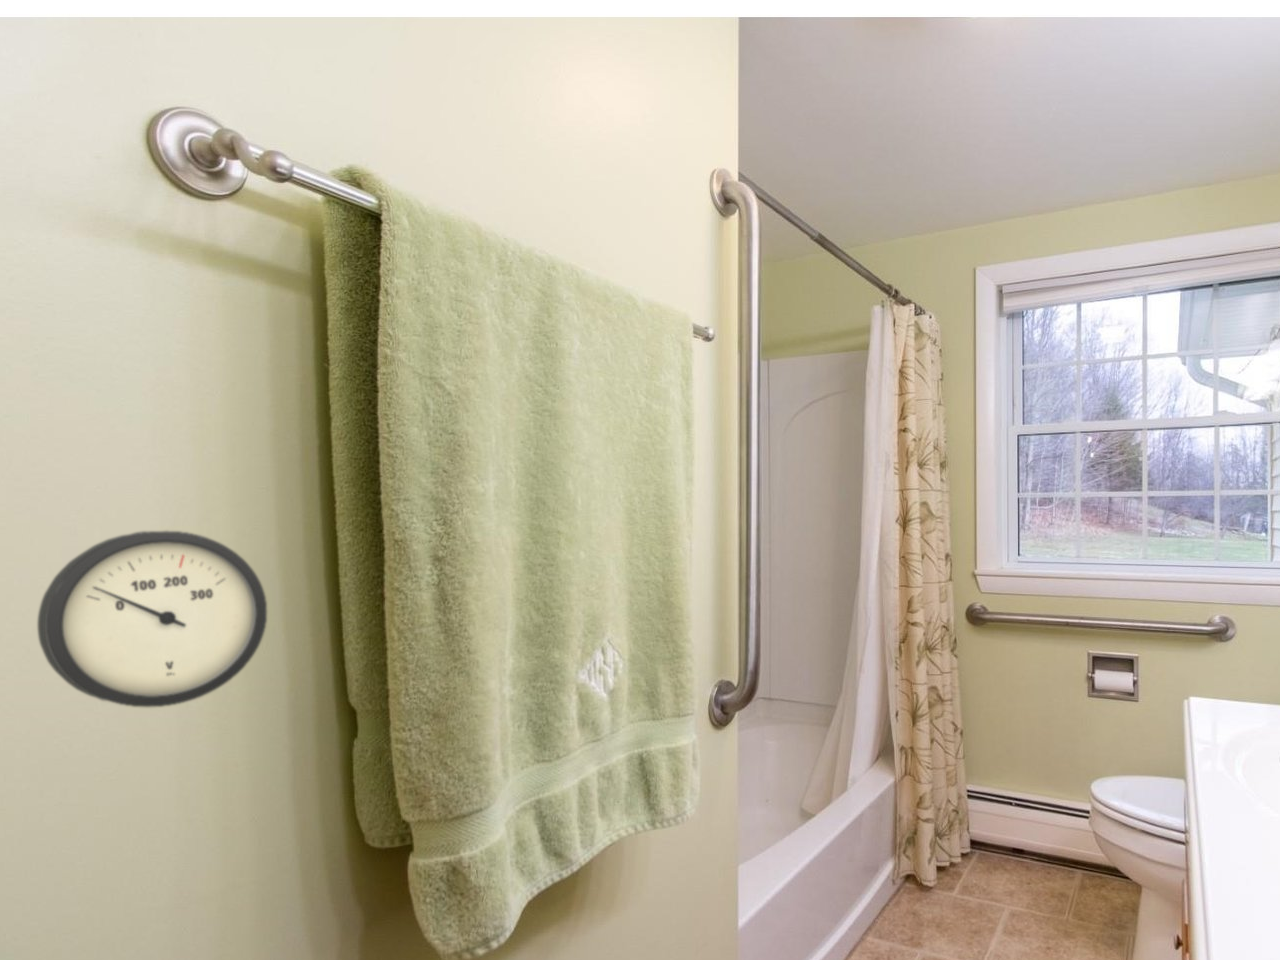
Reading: V 20
